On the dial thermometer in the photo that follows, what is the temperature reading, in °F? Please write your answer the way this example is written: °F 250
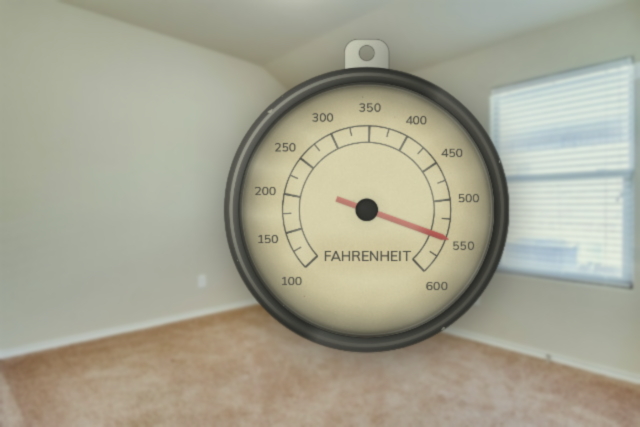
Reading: °F 550
